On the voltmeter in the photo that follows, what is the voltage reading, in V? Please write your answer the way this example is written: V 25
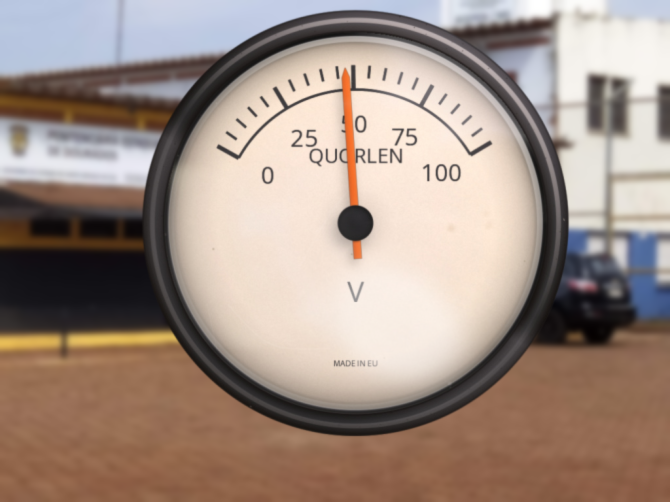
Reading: V 47.5
